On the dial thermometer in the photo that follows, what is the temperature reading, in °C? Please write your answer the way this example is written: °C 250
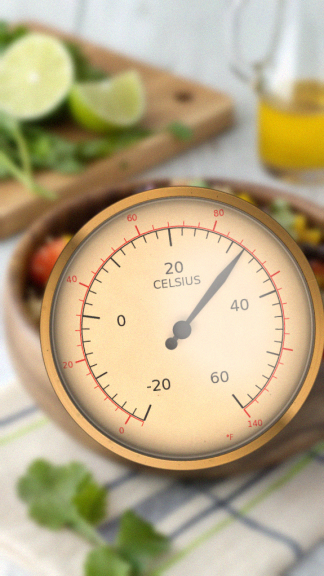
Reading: °C 32
